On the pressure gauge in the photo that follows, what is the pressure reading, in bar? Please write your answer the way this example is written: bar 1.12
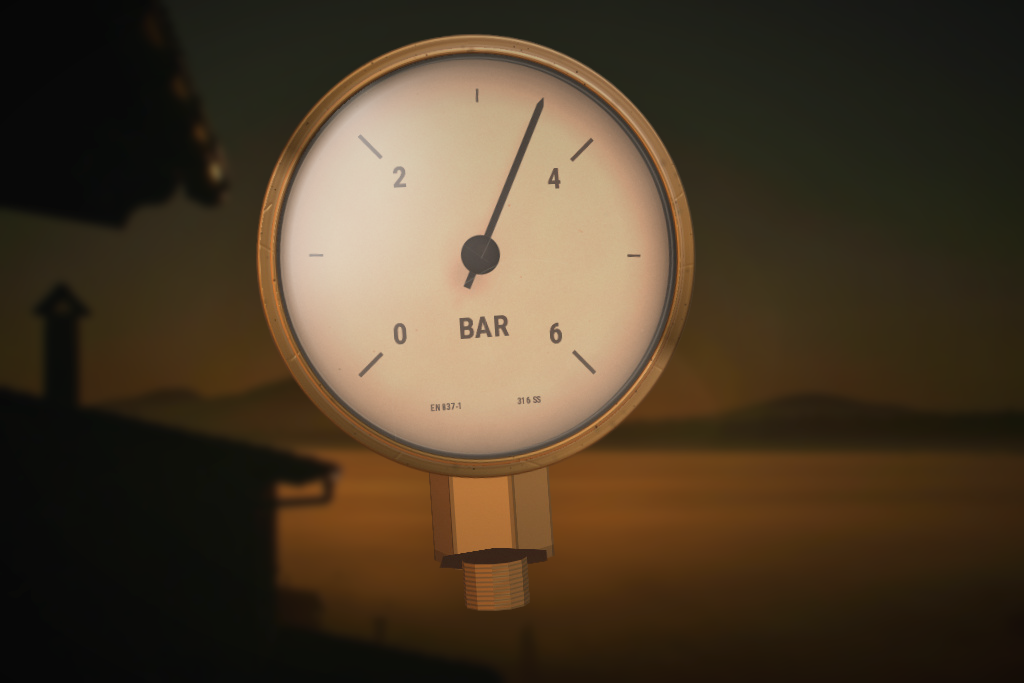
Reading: bar 3.5
